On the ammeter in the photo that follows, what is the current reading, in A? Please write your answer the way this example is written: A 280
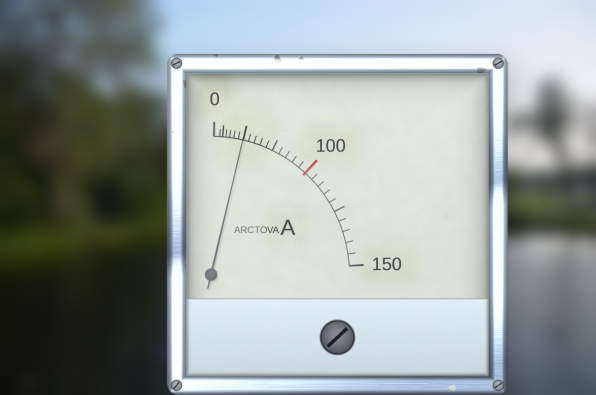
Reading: A 50
